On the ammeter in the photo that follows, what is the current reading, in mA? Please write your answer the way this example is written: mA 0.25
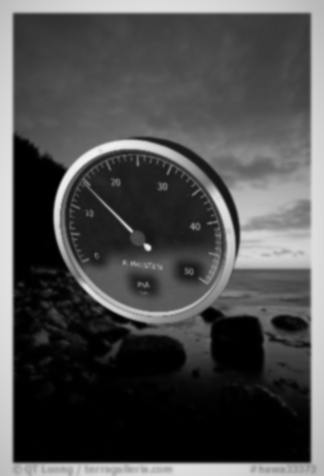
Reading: mA 15
